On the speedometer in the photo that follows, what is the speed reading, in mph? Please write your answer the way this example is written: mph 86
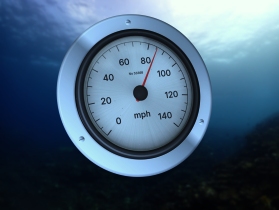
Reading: mph 85
